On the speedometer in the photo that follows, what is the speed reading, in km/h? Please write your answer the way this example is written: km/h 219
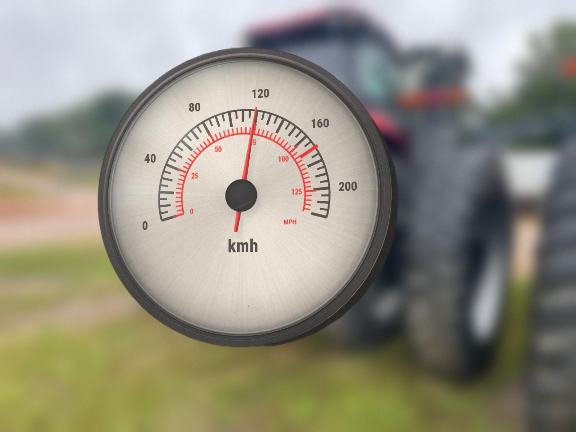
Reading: km/h 120
